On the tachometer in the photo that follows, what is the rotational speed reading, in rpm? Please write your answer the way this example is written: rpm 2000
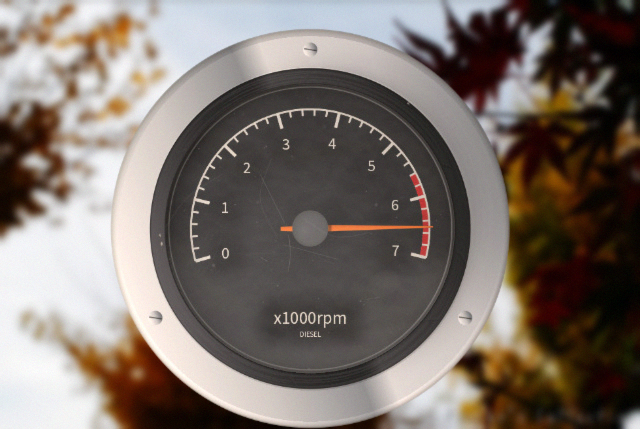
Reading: rpm 6500
